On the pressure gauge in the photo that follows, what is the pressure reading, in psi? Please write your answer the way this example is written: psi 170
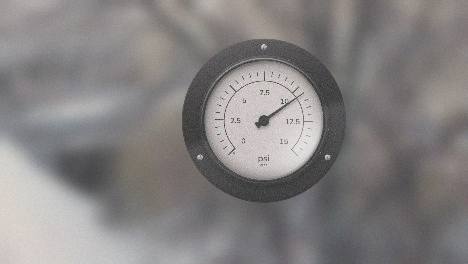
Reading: psi 10.5
